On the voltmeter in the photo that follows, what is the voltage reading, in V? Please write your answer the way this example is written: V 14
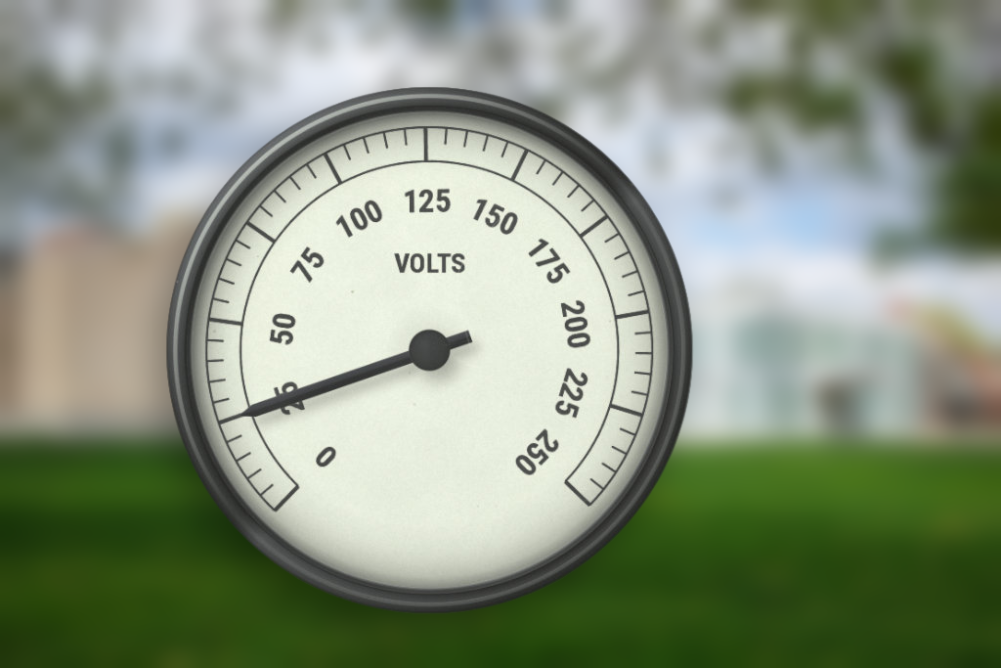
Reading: V 25
